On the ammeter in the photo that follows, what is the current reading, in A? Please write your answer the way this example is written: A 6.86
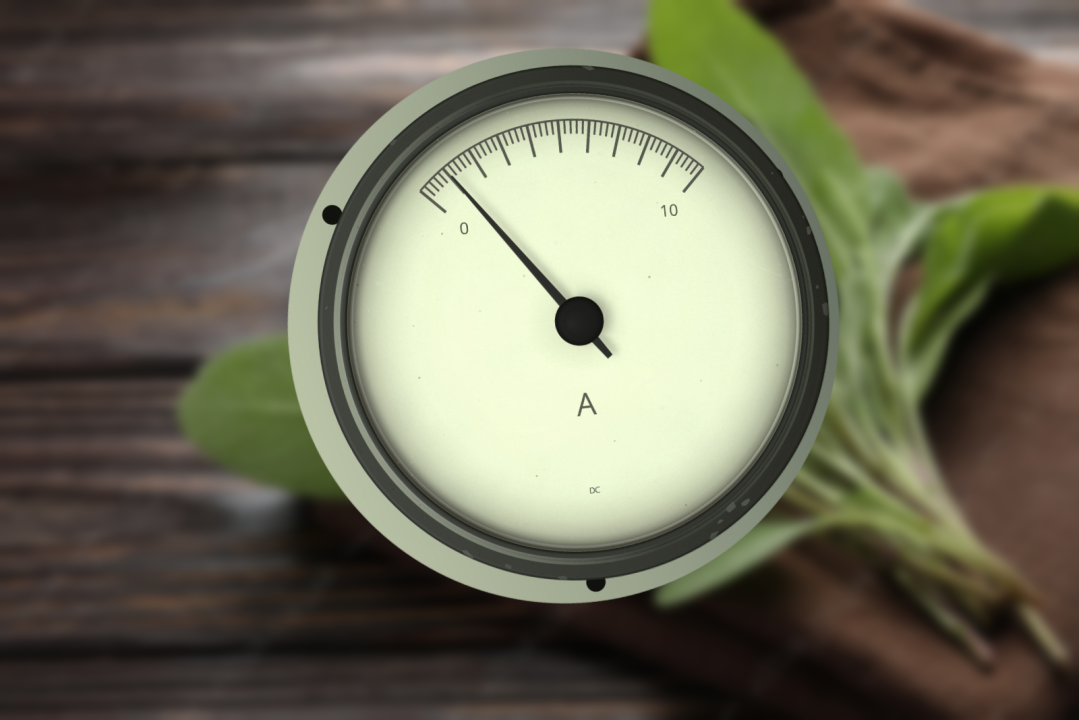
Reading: A 1
